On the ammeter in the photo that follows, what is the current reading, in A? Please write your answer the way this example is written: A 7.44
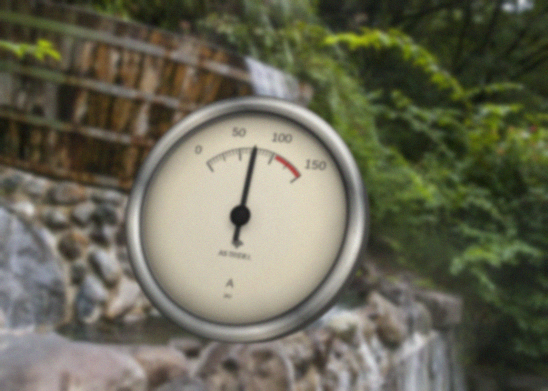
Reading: A 75
